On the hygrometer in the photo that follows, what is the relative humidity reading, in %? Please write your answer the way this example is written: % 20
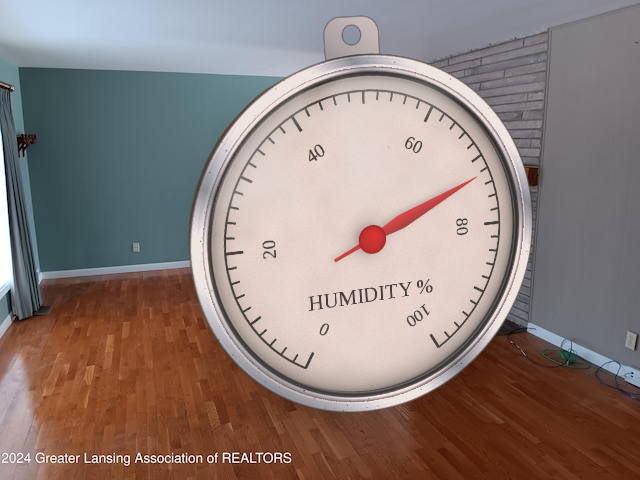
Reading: % 72
